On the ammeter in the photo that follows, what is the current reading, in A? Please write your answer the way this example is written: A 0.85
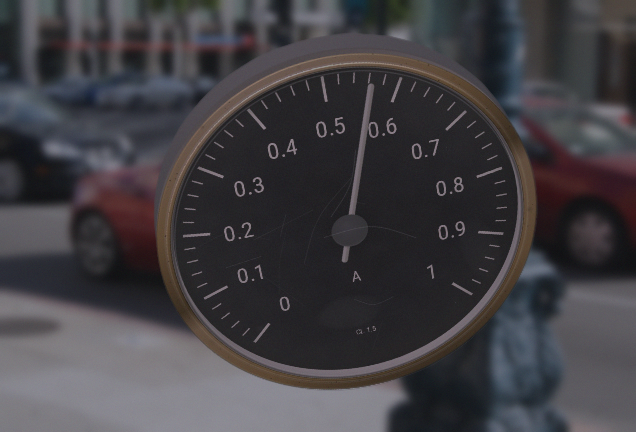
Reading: A 0.56
